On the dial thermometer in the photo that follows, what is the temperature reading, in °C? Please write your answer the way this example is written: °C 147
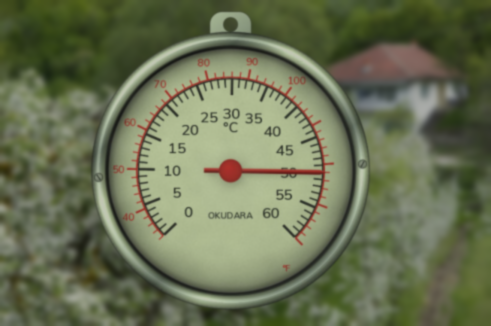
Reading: °C 50
